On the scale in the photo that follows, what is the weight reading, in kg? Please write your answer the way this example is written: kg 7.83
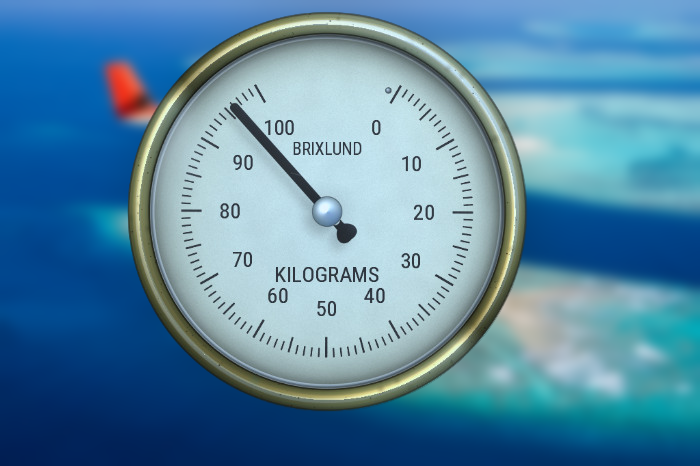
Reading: kg 96
